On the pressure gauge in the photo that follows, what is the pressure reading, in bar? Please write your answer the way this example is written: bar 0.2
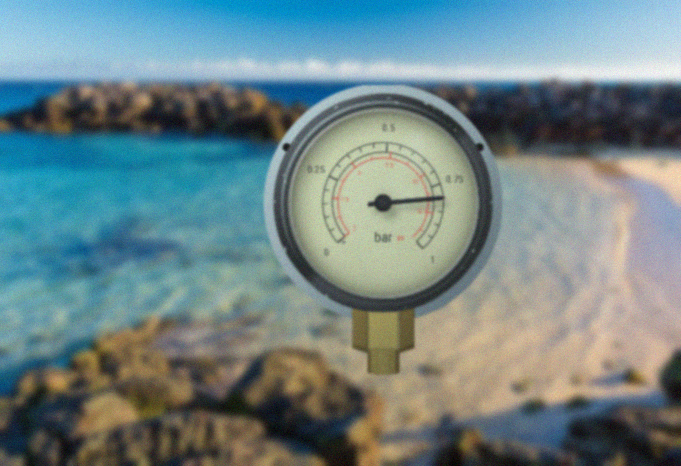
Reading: bar 0.8
